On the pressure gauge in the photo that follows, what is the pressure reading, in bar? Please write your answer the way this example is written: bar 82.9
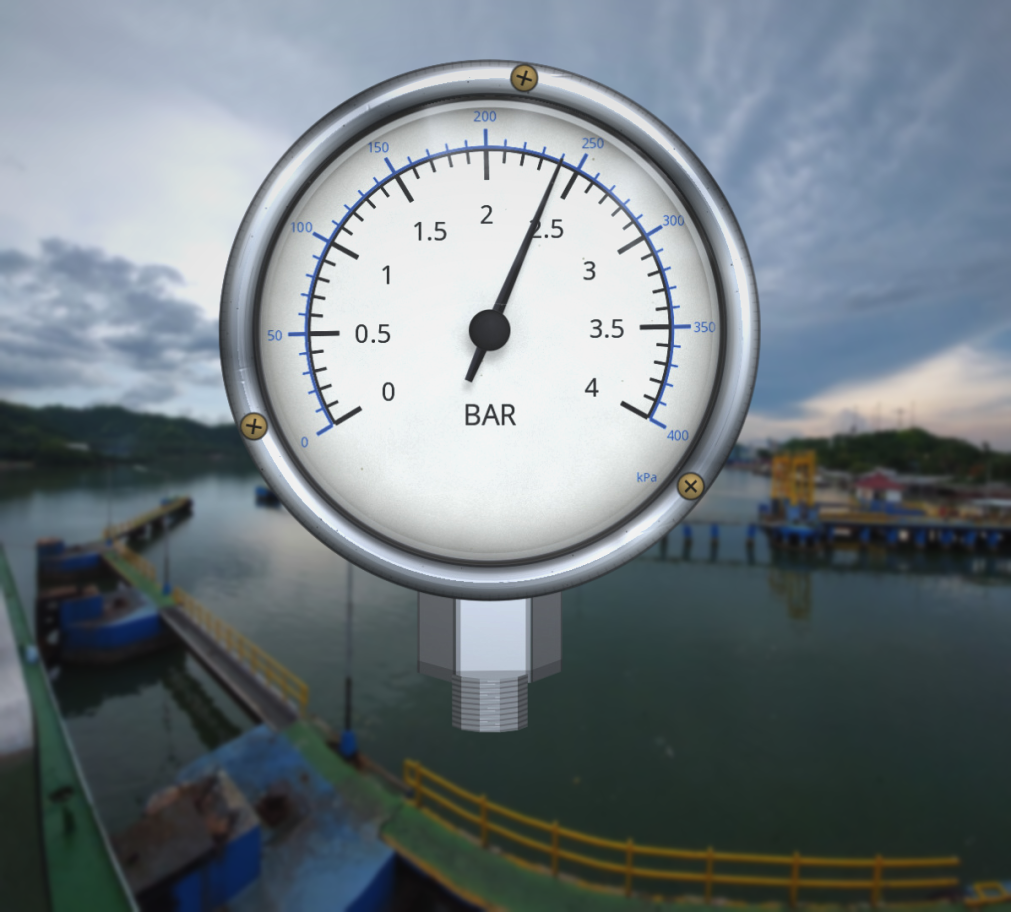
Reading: bar 2.4
